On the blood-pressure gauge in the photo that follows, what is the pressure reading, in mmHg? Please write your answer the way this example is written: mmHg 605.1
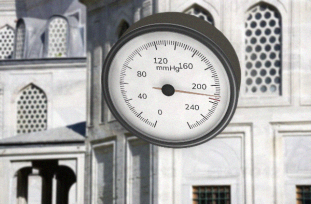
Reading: mmHg 210
